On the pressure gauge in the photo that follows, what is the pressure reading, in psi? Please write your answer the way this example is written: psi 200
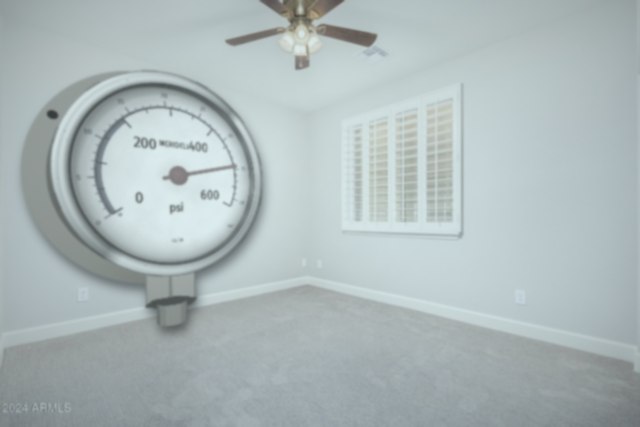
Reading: psi 500
